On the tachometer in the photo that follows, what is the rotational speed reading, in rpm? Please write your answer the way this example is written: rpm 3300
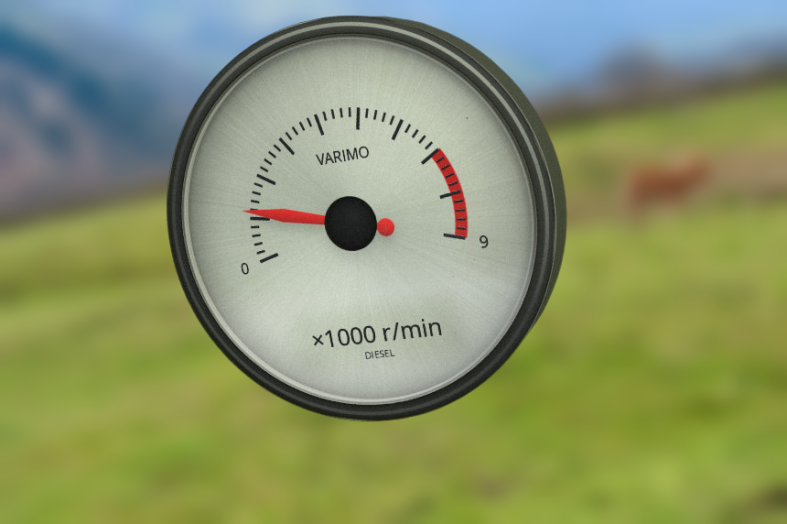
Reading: rpm 1200
